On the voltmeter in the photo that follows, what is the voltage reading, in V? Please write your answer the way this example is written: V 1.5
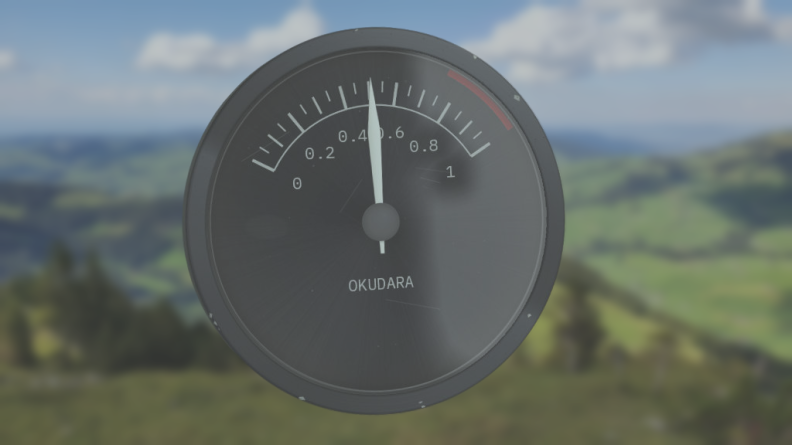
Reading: V 0.5
